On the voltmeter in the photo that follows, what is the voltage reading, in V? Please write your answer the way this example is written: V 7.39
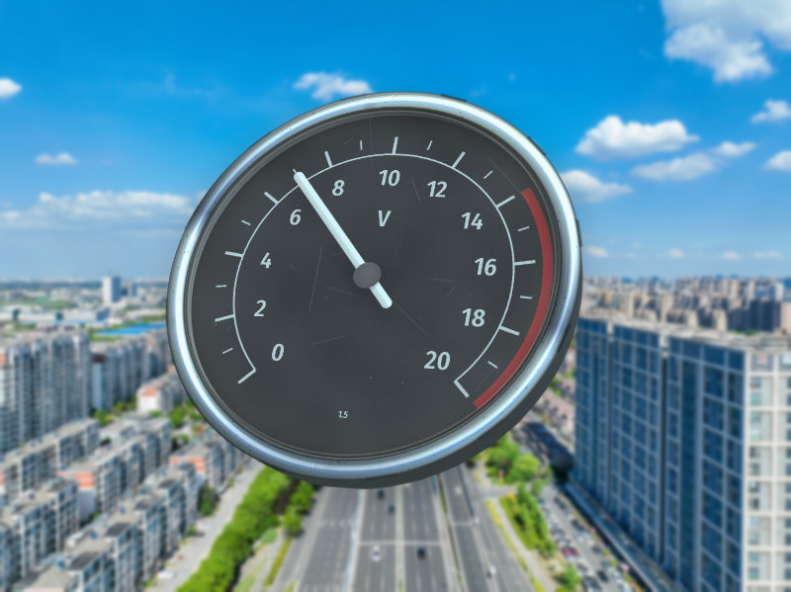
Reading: V 7
